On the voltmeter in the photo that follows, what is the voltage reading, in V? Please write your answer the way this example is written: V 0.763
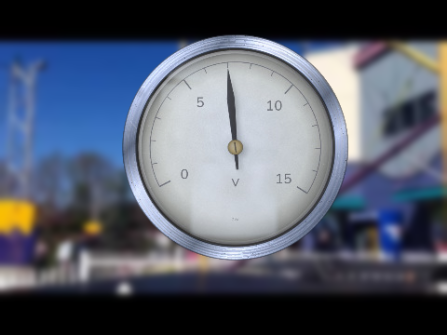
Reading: V 7
